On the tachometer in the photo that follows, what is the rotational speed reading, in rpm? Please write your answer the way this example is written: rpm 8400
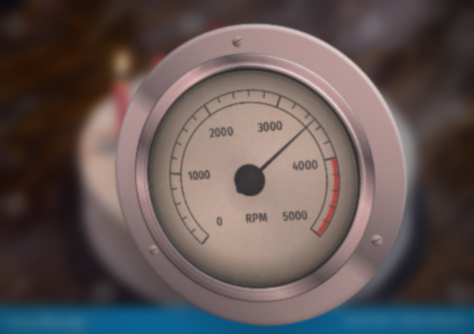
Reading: rpm 3500
